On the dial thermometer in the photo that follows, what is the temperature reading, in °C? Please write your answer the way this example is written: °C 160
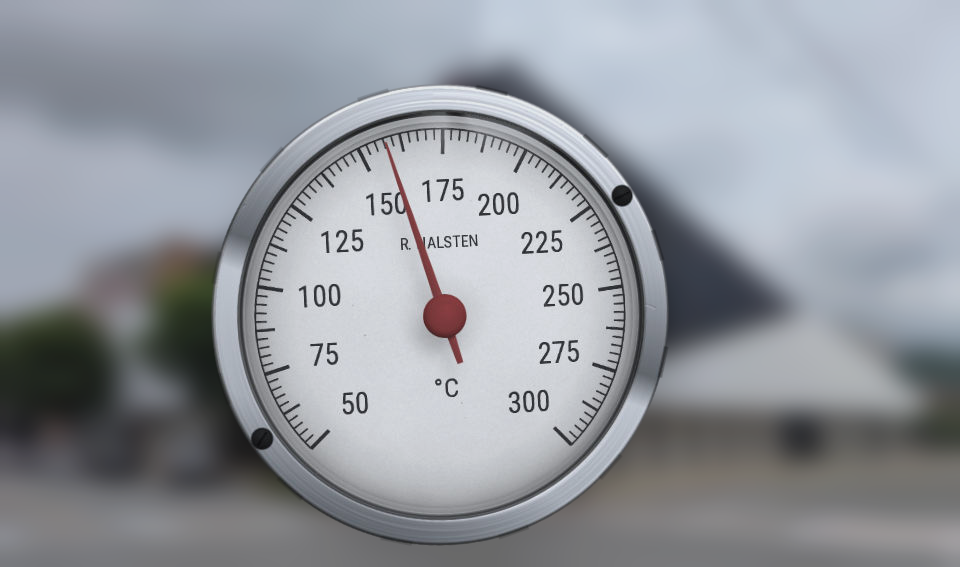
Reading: °C 157.5
